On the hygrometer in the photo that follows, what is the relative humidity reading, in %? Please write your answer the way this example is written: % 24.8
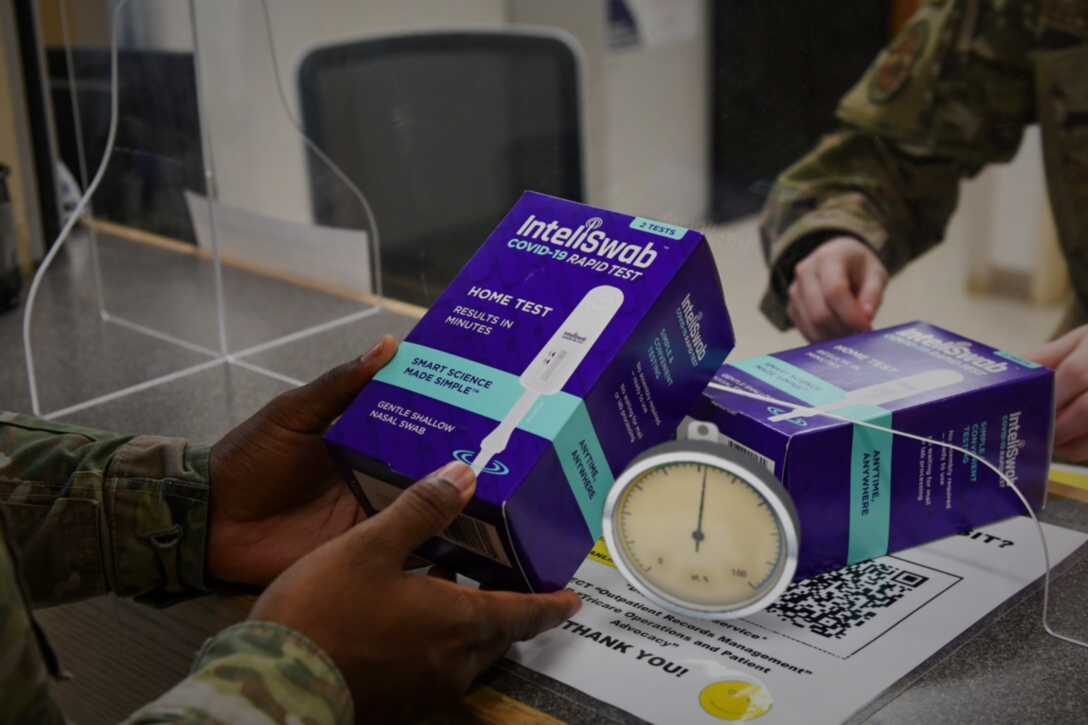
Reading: % 52
